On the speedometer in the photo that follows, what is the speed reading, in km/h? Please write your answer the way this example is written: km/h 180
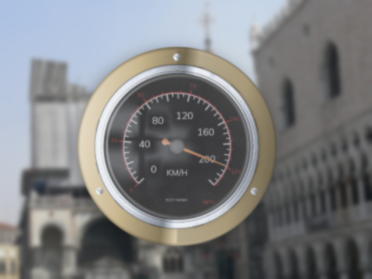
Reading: km/h 200
